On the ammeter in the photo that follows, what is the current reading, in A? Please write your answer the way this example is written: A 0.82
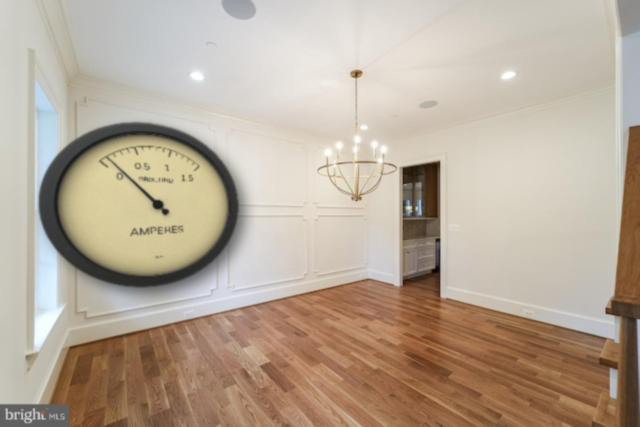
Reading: A 0.1
